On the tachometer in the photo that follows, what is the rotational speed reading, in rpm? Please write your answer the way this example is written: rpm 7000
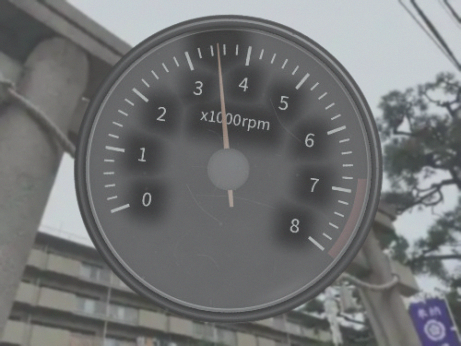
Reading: rpm 3500
